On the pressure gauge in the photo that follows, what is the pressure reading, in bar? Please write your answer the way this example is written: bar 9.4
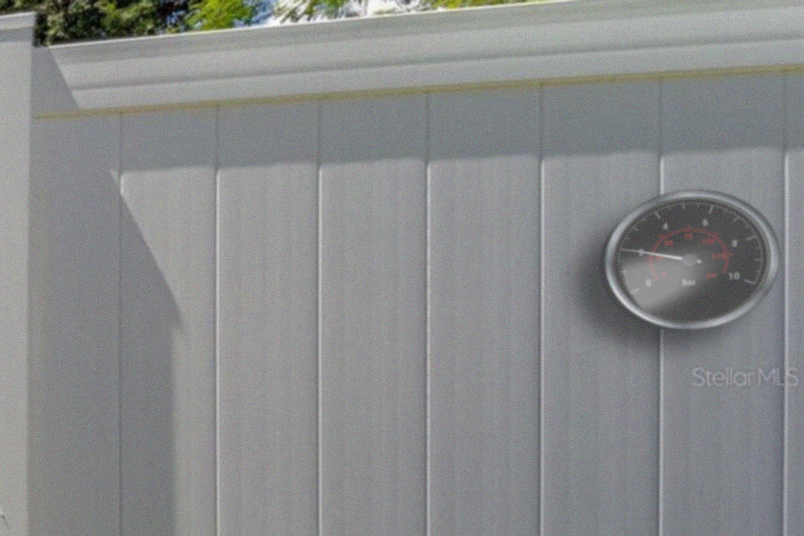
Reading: bar 2
